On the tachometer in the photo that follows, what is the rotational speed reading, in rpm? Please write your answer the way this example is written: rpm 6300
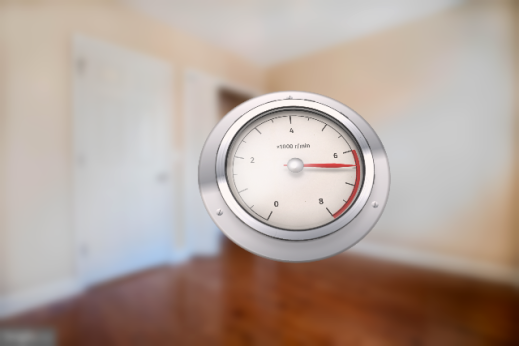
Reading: rpm 6500
